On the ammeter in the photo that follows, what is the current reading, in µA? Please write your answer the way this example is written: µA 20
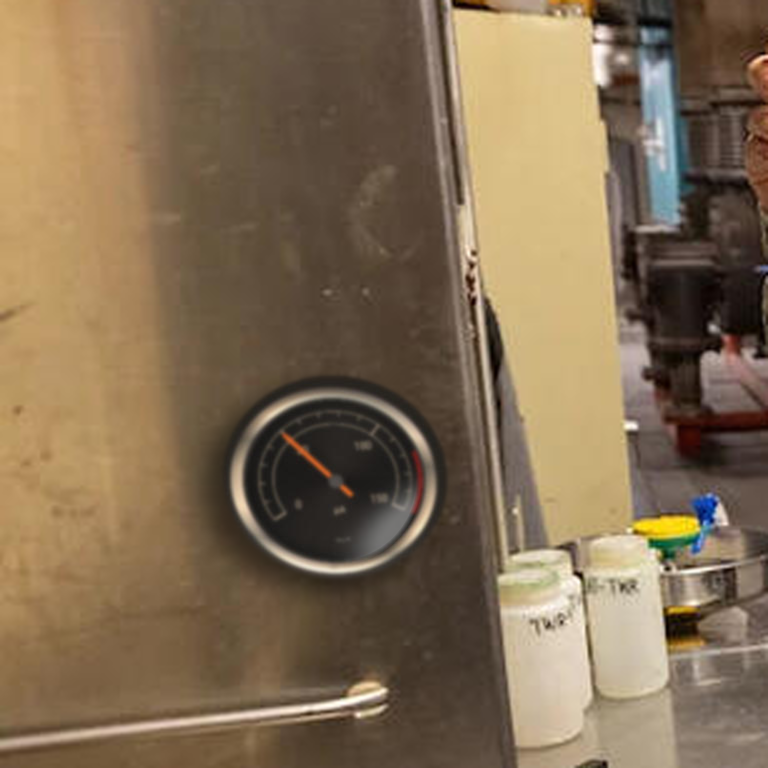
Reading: µA 50
